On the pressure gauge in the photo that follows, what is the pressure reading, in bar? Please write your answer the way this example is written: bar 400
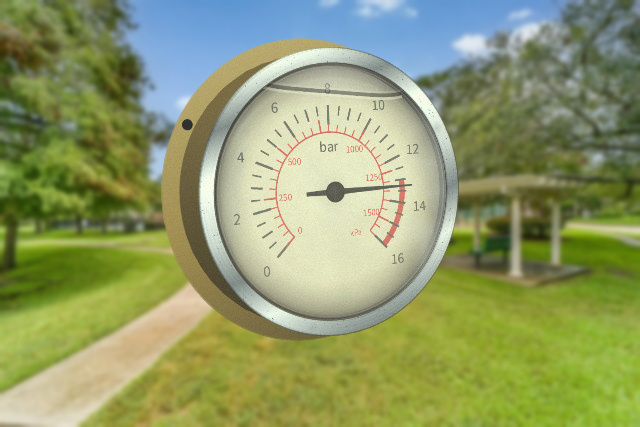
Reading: bar 13.25
